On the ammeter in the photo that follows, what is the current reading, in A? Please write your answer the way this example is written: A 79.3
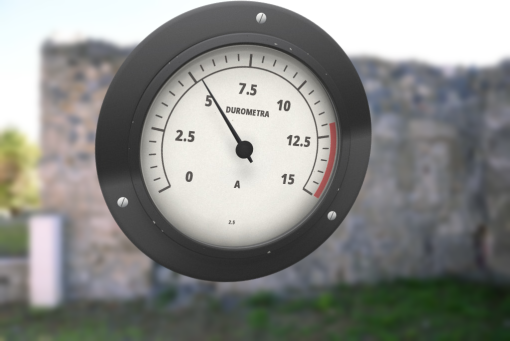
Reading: A 5.25
